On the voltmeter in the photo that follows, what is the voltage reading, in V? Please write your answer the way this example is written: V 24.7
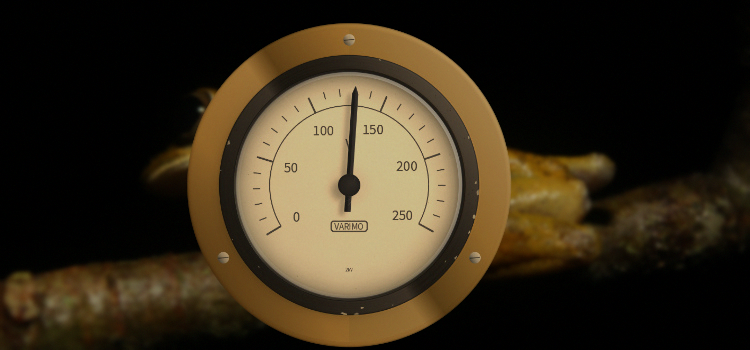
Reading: V 130
